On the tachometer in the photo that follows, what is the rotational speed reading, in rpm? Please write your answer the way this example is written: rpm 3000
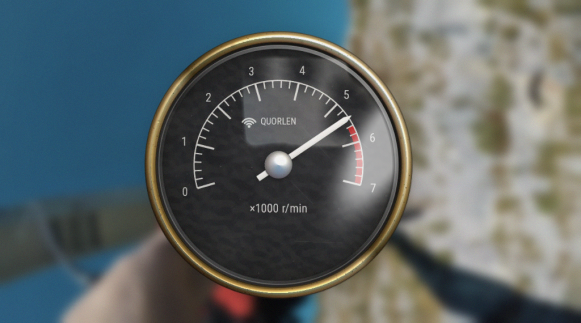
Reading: rpm 5400
